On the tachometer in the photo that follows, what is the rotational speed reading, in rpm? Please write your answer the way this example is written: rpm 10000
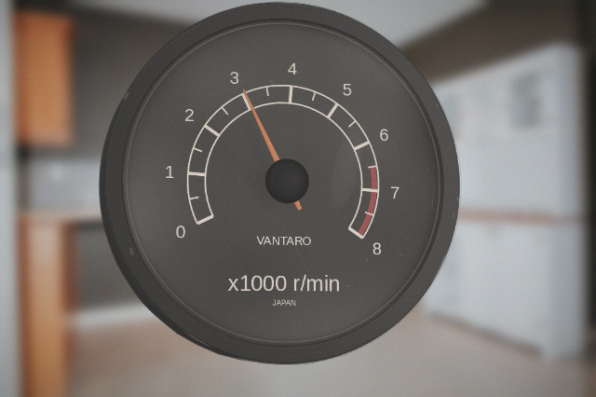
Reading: rpm 3000
